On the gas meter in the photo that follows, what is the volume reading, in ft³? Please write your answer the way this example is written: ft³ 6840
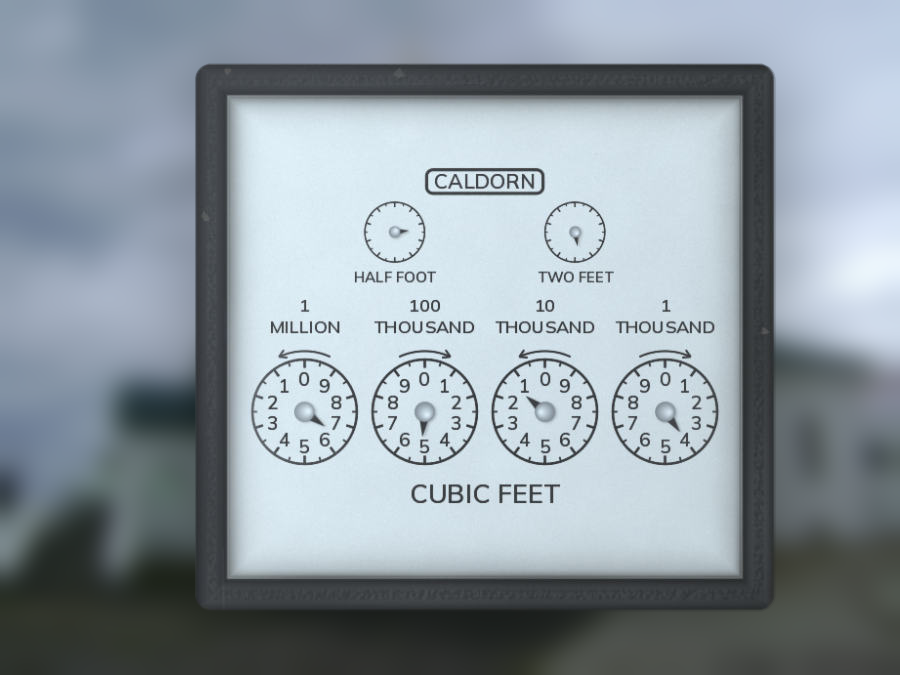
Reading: ft³ 651400
